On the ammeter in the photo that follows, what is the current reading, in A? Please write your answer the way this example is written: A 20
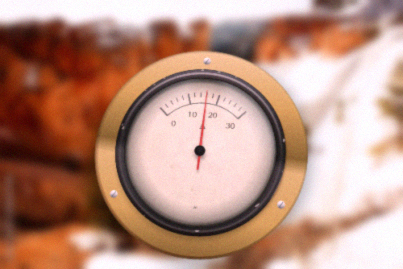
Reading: A 16
